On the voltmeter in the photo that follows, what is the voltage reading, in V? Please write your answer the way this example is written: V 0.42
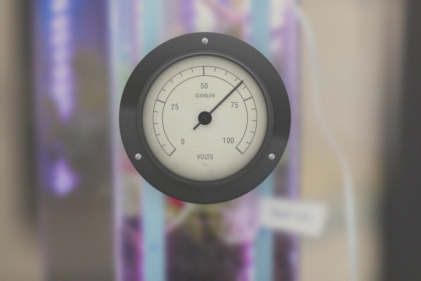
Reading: V 67.5
